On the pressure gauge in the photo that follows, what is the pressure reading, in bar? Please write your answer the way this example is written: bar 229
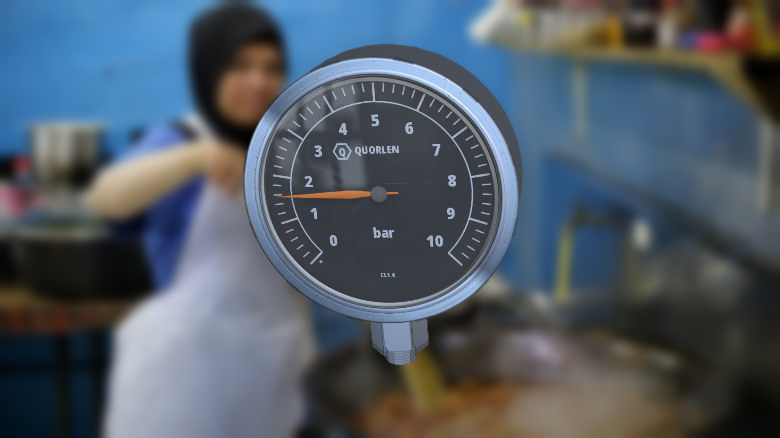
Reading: bar 1.6
